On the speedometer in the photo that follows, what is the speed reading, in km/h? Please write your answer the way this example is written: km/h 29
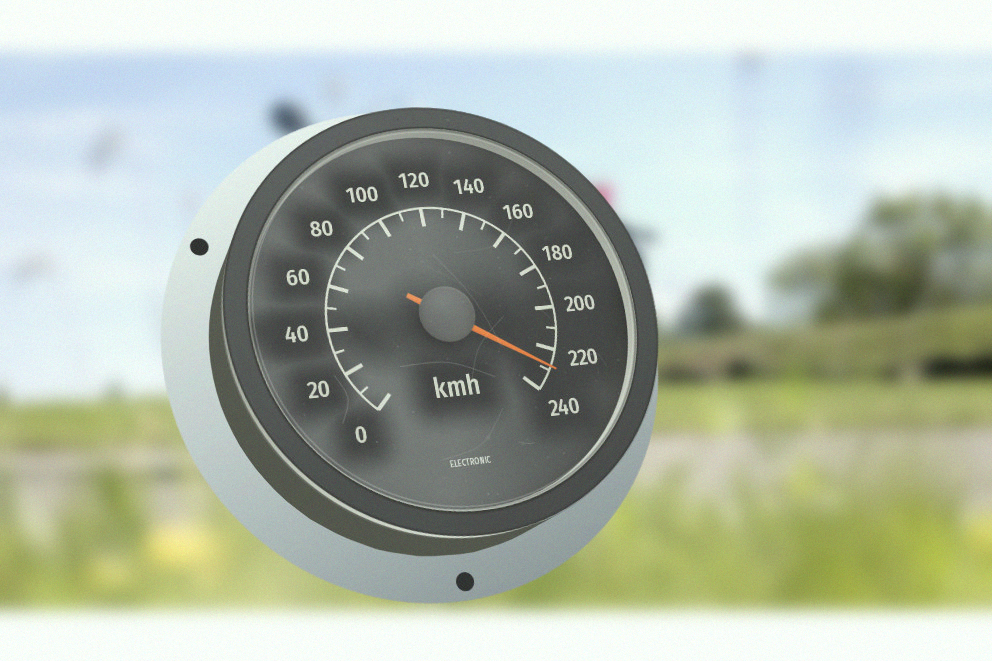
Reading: km/h 230
